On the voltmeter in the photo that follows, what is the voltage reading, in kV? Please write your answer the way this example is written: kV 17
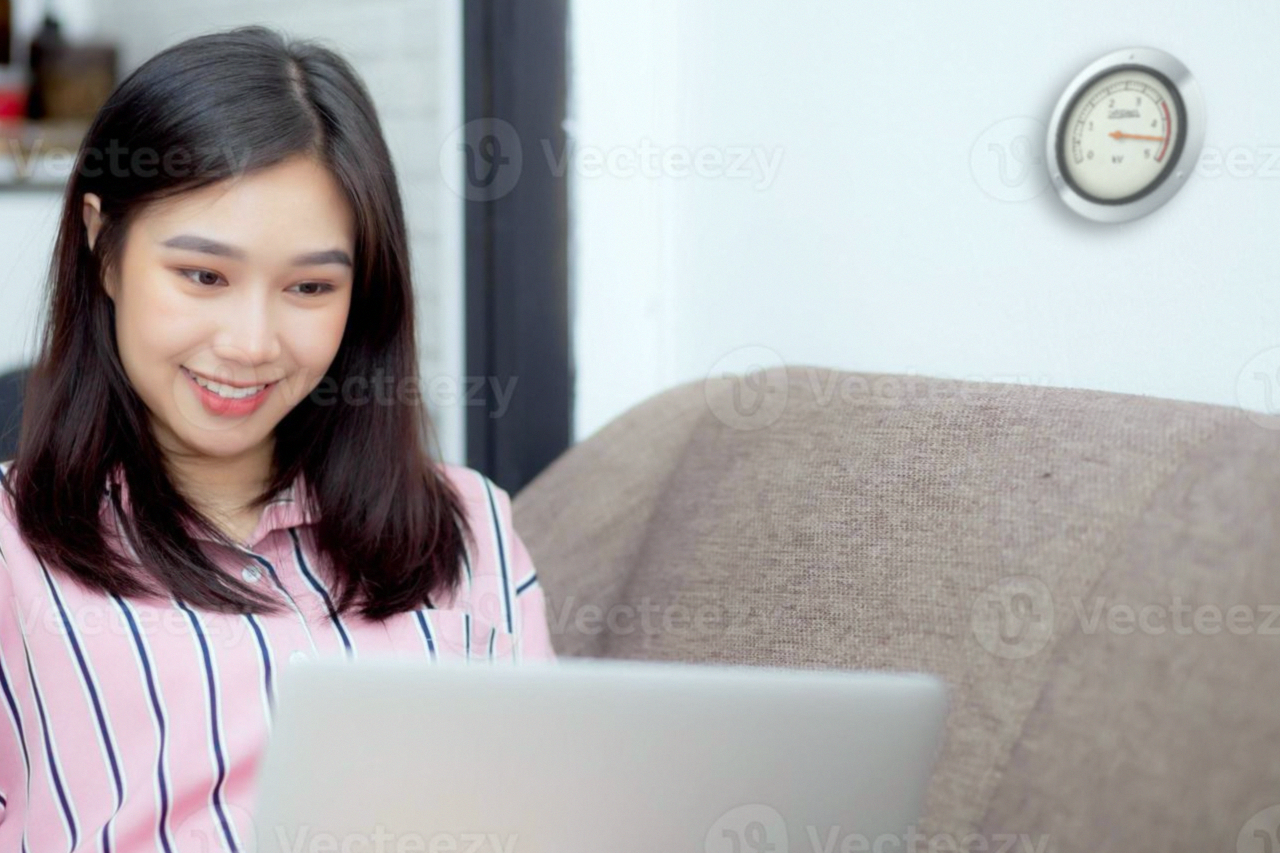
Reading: kV 4.5
